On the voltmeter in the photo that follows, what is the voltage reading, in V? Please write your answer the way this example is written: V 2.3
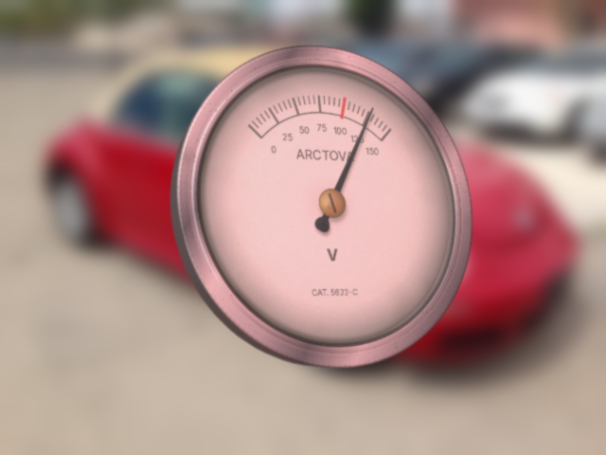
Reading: V 125
